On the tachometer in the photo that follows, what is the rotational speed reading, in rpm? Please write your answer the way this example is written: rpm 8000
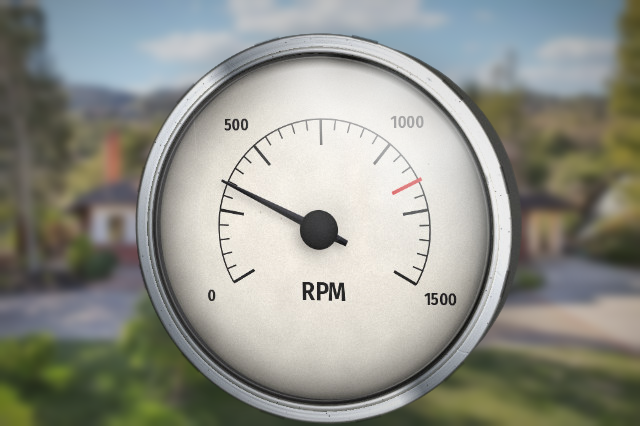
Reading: rpm 350
